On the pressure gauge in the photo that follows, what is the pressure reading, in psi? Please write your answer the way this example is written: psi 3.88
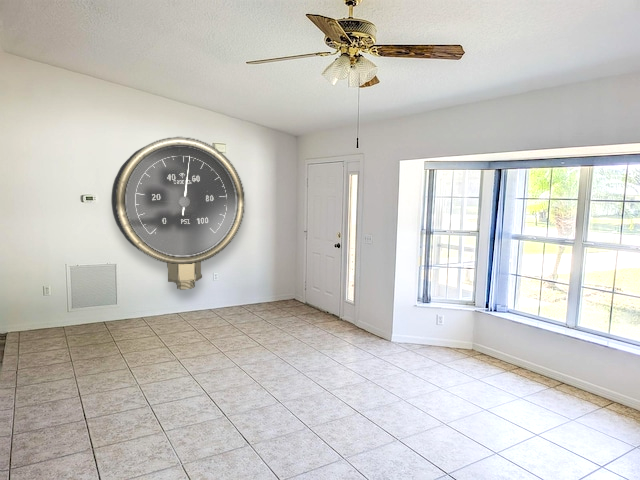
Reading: psi 52.5
